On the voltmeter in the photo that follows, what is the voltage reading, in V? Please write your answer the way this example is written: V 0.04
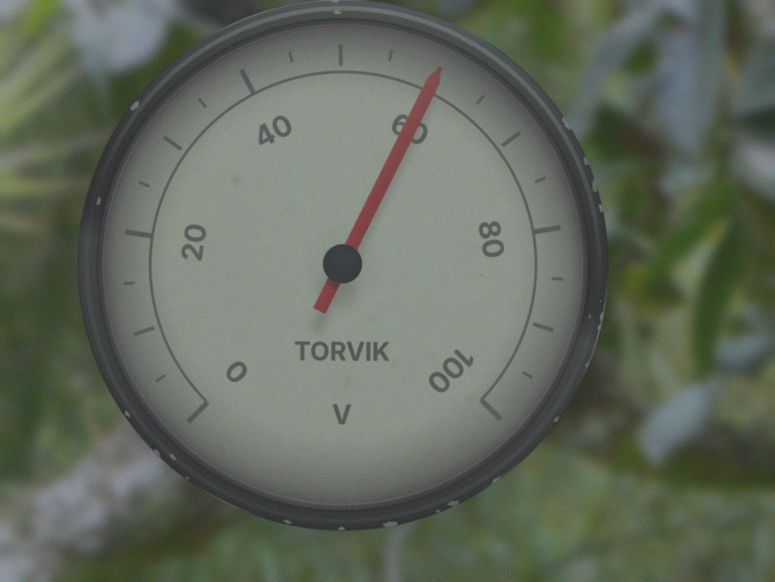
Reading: V 60
